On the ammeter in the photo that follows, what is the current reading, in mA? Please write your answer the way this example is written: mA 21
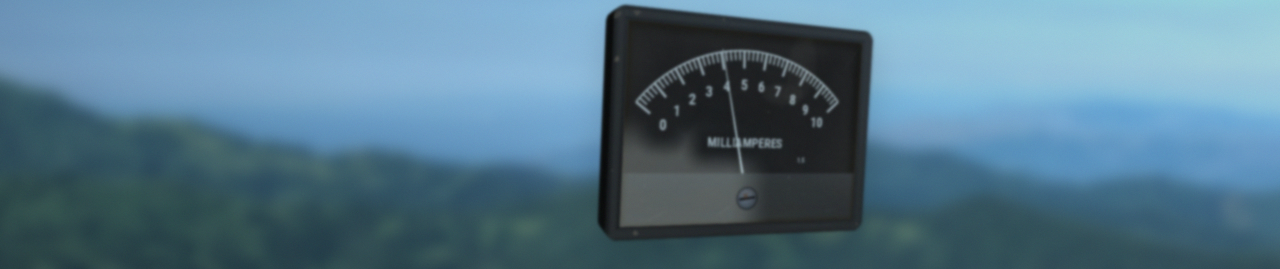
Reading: mA 4
